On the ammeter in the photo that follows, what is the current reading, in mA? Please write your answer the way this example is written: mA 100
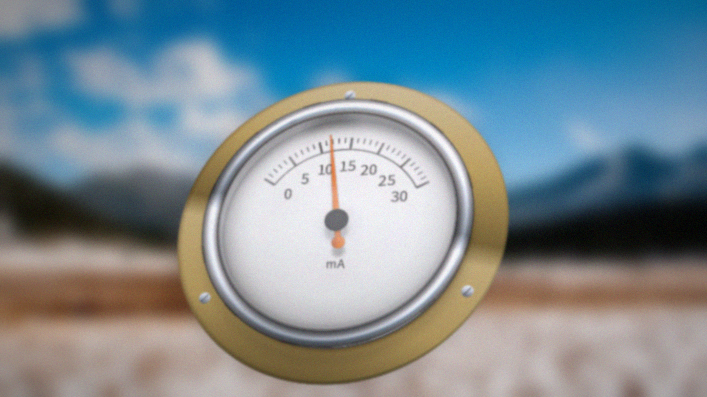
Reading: mA 12
